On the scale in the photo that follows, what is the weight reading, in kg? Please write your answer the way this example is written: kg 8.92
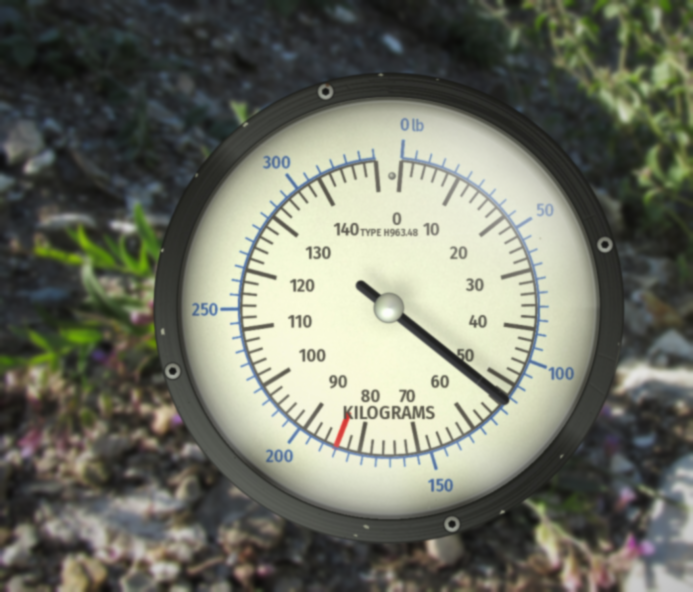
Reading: kg 53
